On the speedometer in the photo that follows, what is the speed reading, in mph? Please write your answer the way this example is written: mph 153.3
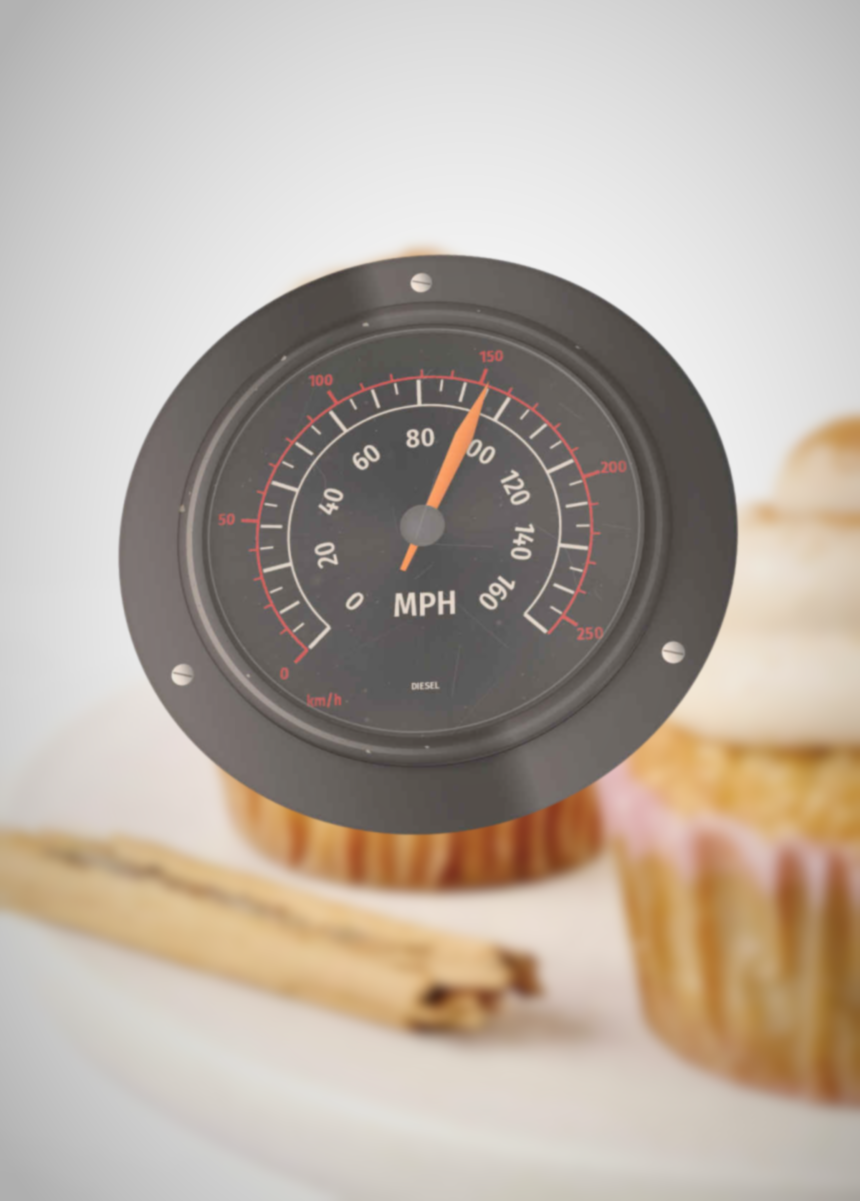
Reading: mph 95
